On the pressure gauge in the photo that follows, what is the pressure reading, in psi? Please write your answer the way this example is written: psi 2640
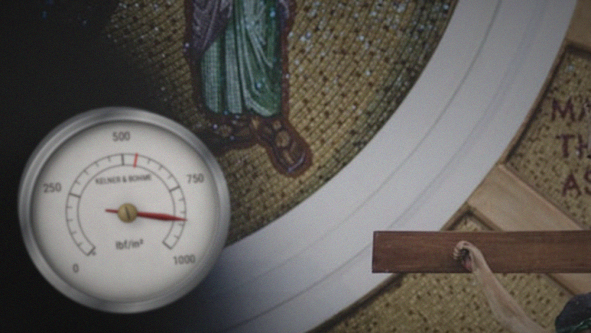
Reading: psi 875
